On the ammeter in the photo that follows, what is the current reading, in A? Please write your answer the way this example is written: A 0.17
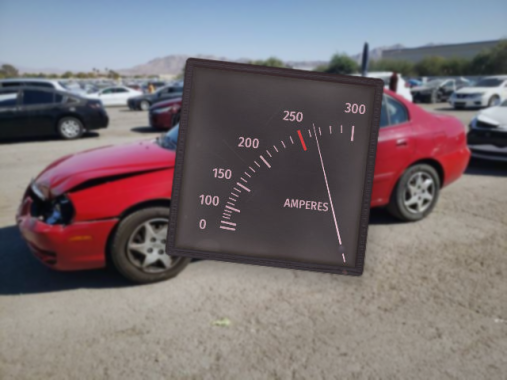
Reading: A 265
